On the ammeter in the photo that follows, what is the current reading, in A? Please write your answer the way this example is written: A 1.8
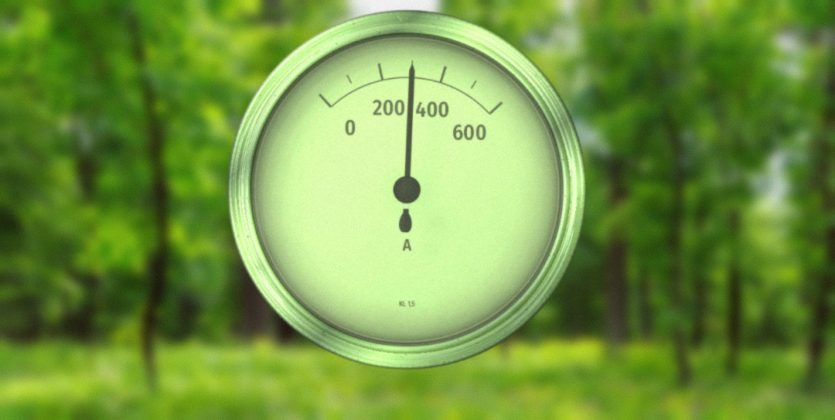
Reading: A 300
